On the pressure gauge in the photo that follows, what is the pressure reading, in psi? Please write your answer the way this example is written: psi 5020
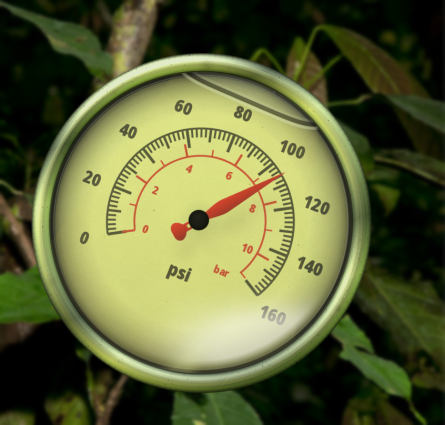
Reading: psi 106
